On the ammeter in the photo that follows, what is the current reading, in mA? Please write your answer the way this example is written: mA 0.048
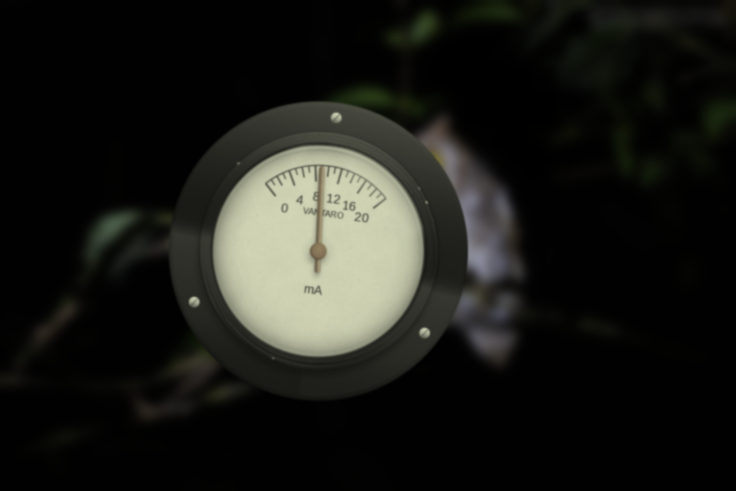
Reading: mA 9
